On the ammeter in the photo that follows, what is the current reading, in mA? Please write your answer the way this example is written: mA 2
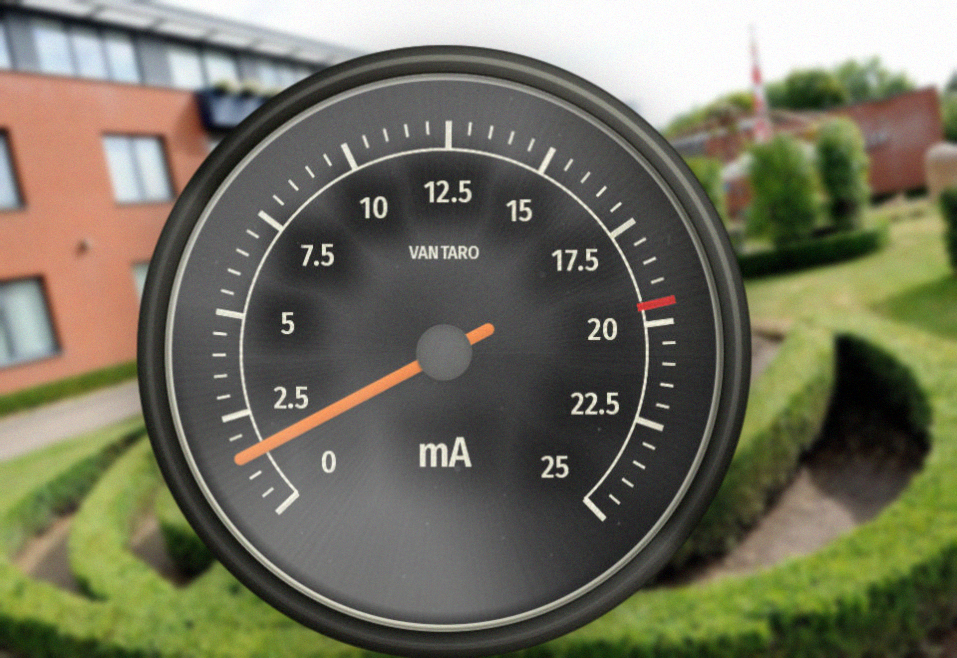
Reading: mA 1.5
